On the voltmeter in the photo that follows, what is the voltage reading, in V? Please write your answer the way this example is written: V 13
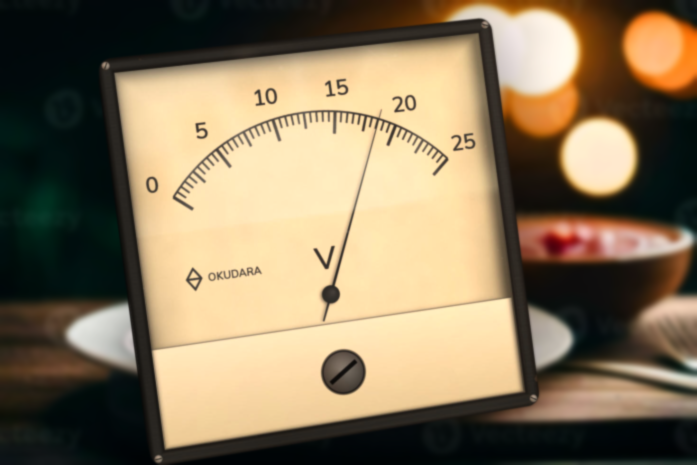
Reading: V 18.5
